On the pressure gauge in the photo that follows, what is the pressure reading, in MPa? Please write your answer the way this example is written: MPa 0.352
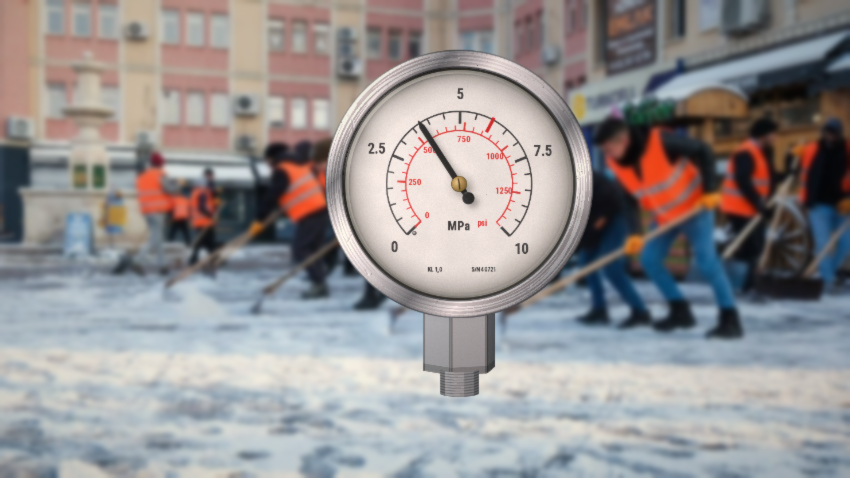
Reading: MPa 3.75
